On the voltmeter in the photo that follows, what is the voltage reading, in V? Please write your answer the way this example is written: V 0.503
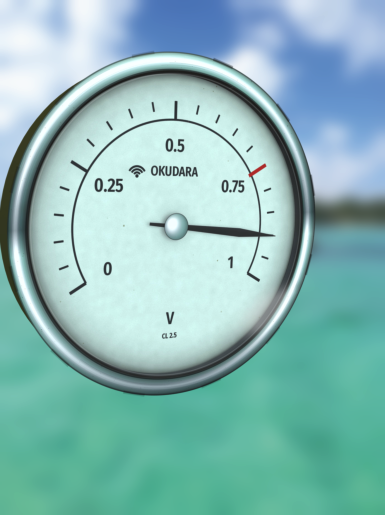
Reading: V 0.9
